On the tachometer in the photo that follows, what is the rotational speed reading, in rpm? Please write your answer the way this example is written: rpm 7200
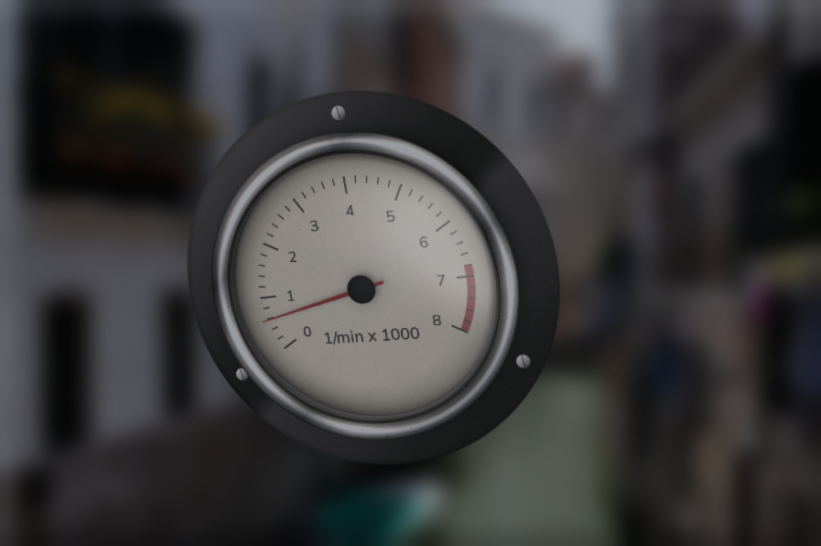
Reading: rpm 600
